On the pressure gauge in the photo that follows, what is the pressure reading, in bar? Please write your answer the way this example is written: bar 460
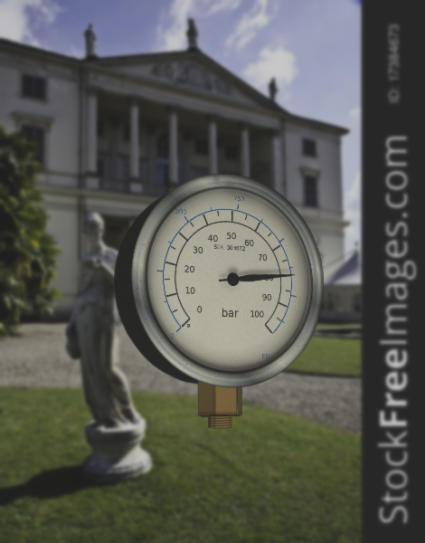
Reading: bar 80
